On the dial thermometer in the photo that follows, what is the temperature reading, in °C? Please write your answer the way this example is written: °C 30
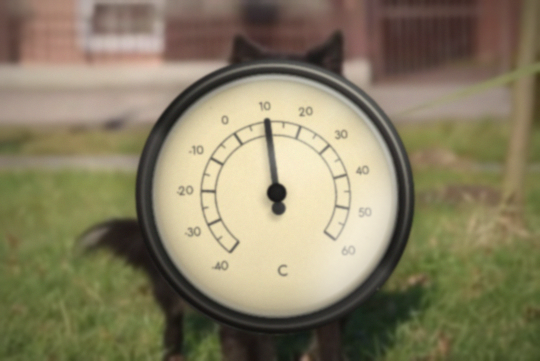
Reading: °C 10
